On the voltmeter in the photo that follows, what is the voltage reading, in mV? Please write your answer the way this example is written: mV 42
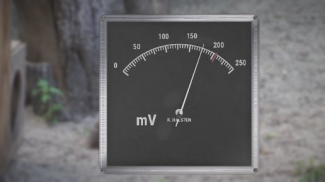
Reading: mV 175
